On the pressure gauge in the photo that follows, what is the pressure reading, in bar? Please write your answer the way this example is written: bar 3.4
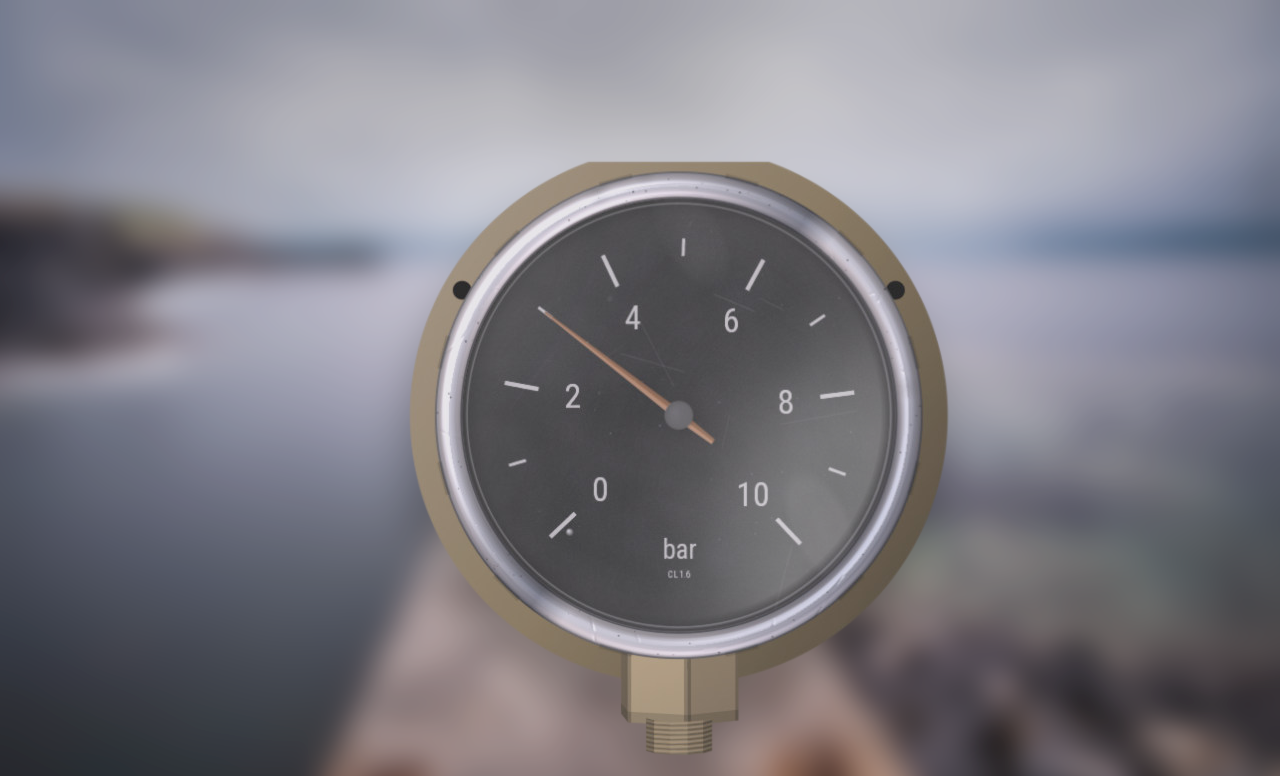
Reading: bar 3
